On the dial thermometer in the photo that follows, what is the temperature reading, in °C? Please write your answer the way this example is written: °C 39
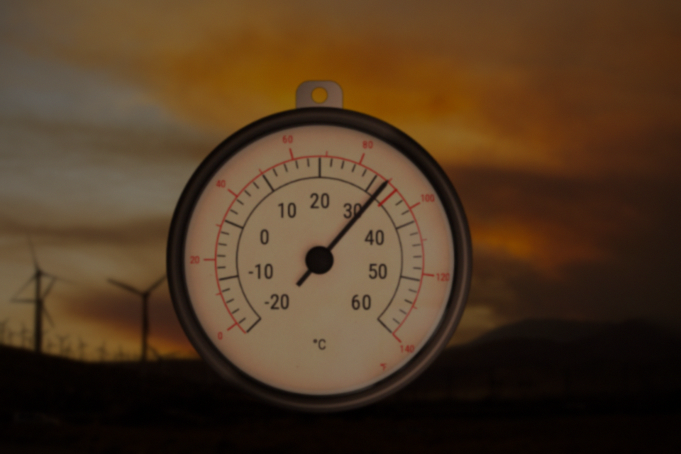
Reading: °C 32
